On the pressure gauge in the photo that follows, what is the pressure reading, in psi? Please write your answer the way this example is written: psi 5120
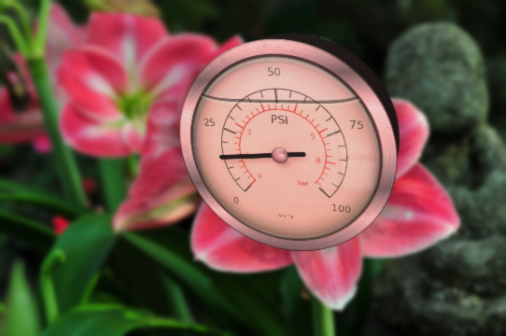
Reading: psi 15
